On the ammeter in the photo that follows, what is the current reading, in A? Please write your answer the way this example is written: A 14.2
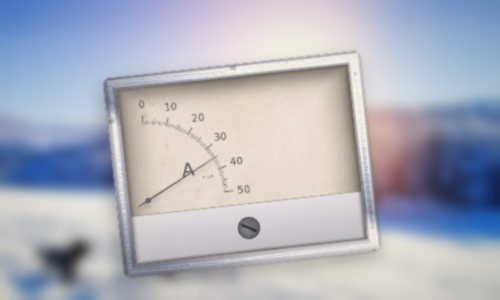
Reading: A 35
